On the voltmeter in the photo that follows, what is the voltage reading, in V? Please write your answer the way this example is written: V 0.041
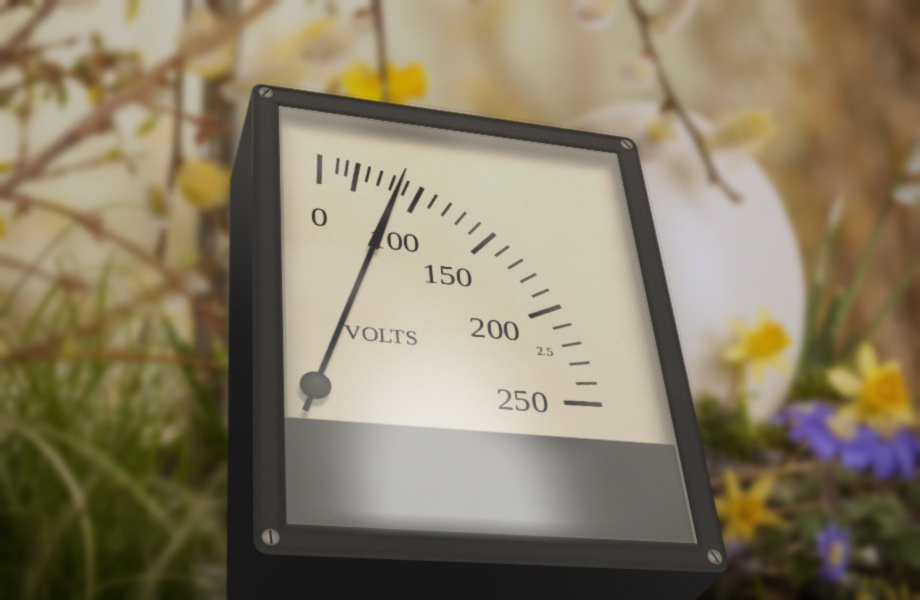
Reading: V 85
